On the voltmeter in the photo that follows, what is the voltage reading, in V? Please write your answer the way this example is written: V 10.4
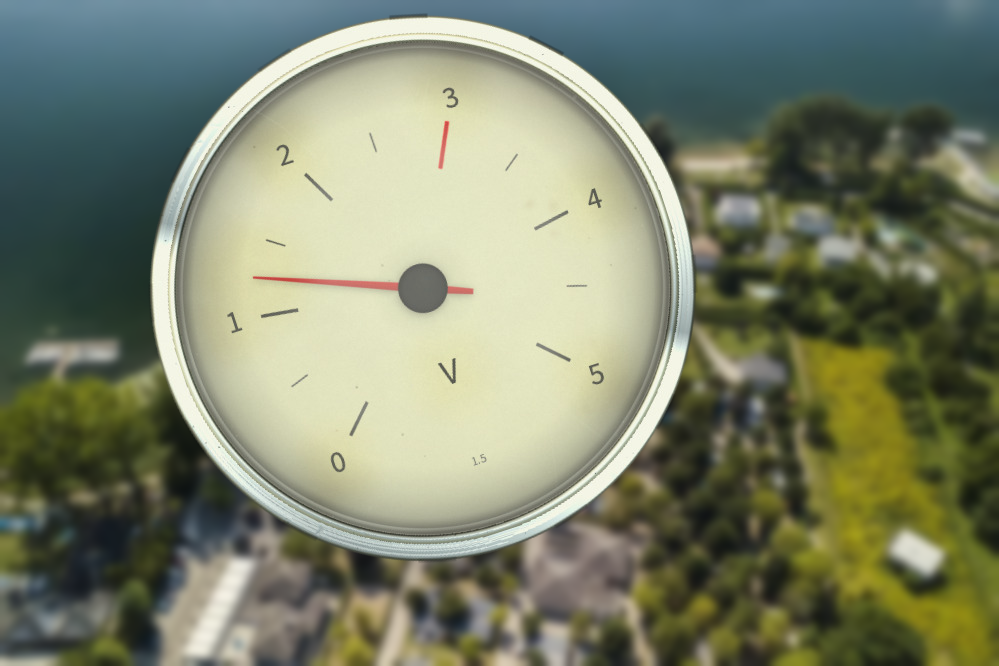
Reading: V 1.25
